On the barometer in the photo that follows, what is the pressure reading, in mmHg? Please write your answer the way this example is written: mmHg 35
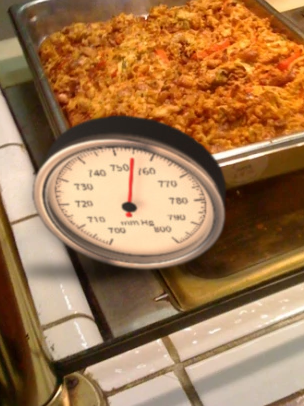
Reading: mmHg 755
